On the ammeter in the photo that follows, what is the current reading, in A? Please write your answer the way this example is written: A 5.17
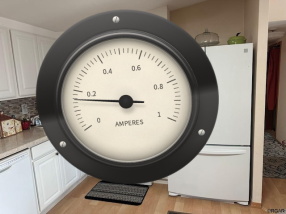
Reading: A 0.16
